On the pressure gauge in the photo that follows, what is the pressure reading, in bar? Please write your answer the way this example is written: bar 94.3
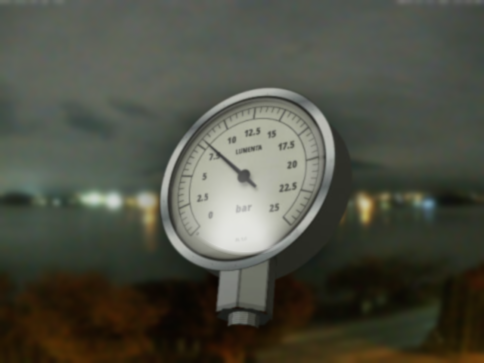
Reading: bar 8
